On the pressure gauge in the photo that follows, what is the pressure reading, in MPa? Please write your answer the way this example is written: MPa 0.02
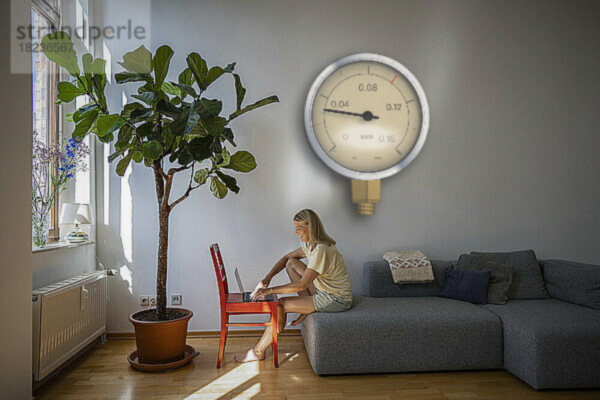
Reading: MPa 0.03
